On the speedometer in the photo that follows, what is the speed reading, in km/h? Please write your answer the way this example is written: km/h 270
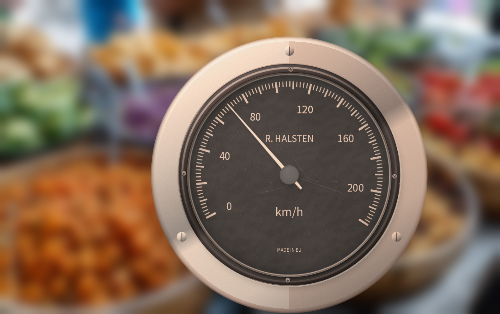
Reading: km/h 70
